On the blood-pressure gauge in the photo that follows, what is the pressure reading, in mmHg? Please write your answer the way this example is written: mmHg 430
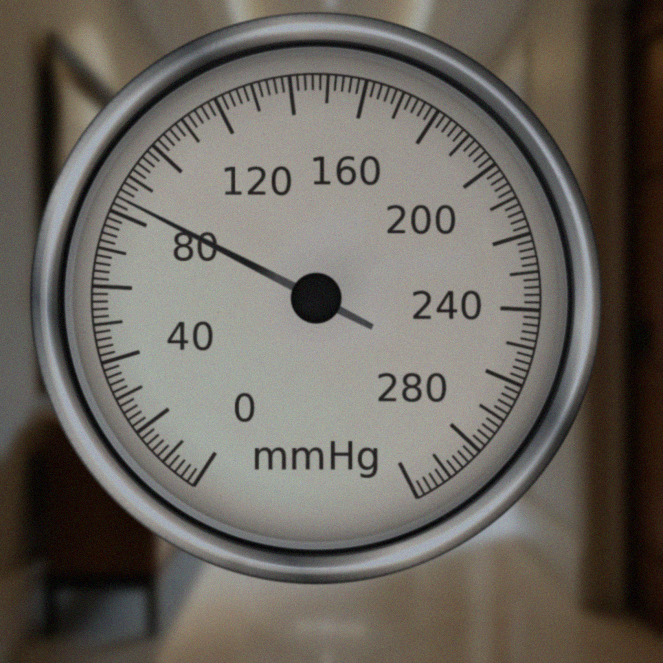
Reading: mmHg 84
